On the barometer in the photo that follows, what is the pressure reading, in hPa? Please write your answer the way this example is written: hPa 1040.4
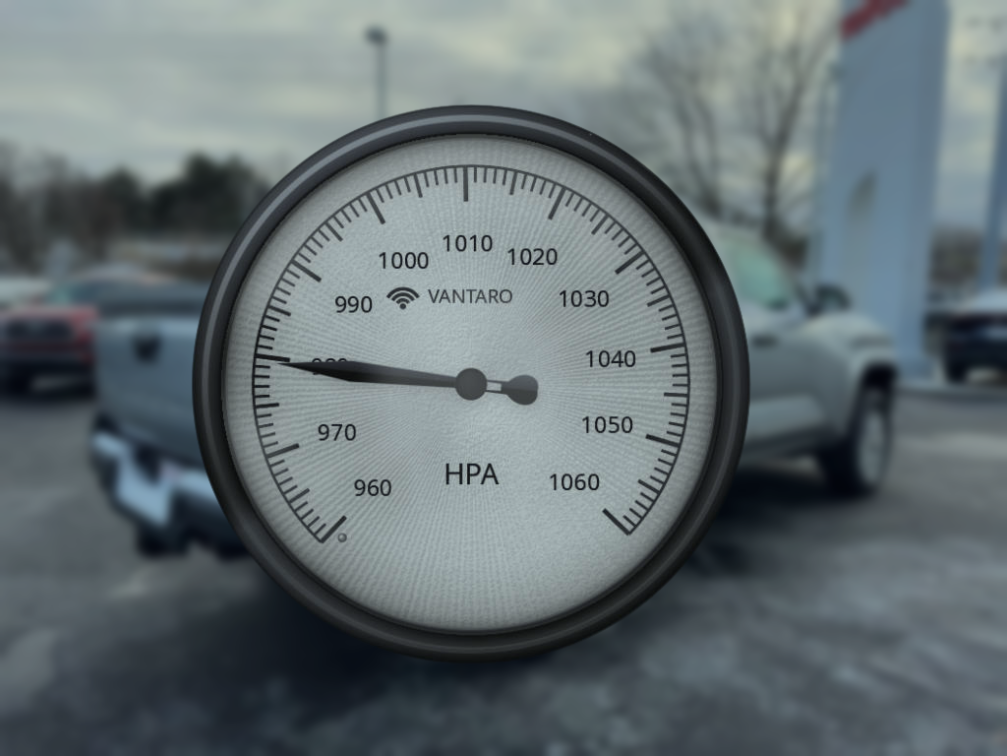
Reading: hPa 979.5
